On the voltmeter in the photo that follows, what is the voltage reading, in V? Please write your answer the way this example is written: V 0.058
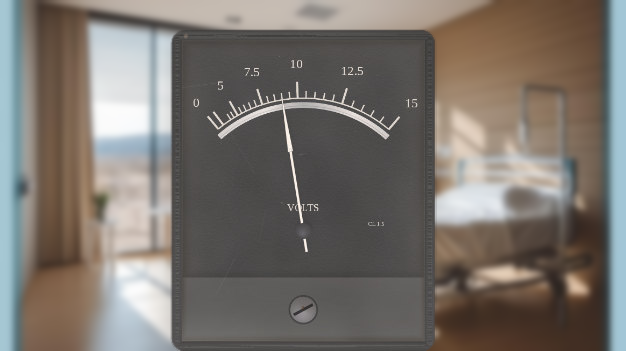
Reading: V 9
